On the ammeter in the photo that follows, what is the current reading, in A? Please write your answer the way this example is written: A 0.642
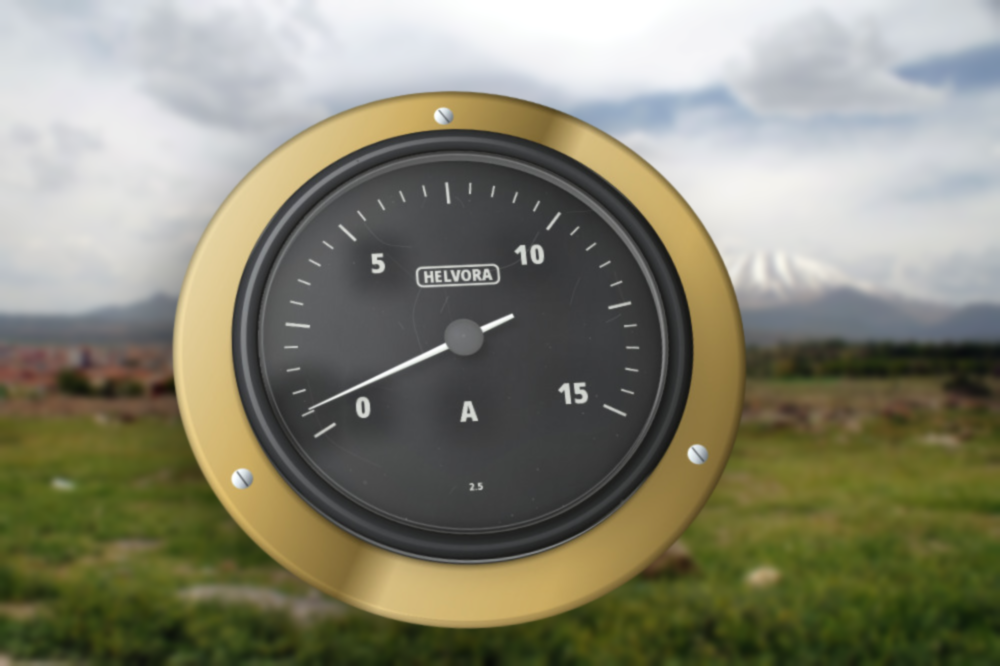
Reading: A 0.5
